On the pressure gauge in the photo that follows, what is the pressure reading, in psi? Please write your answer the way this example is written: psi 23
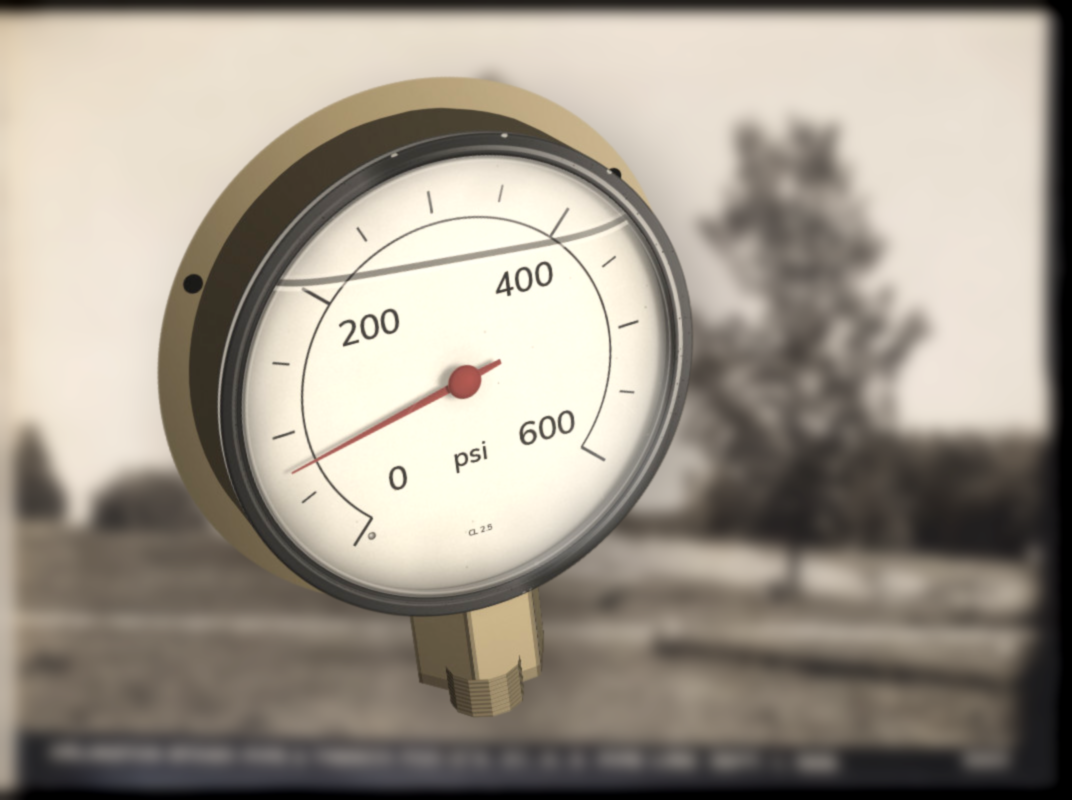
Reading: psi 75
